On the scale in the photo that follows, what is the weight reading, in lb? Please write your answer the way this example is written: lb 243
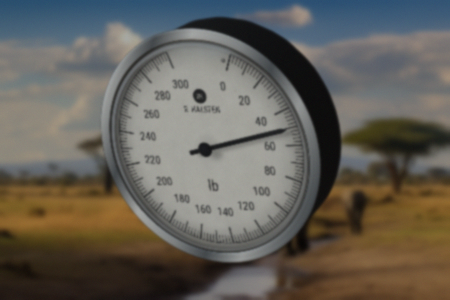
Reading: lb 50
